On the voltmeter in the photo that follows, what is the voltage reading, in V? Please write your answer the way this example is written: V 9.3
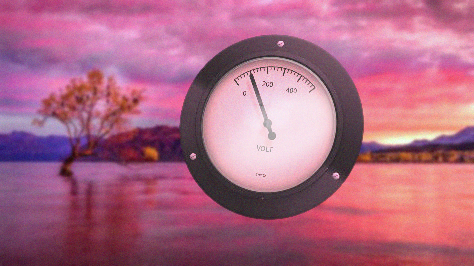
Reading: V 100
